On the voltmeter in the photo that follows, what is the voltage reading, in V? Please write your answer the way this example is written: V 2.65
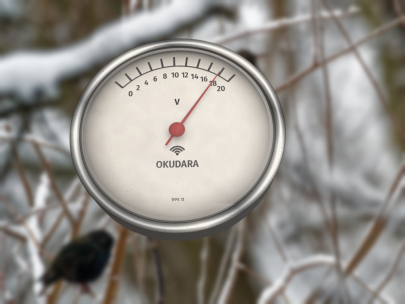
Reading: V 18
